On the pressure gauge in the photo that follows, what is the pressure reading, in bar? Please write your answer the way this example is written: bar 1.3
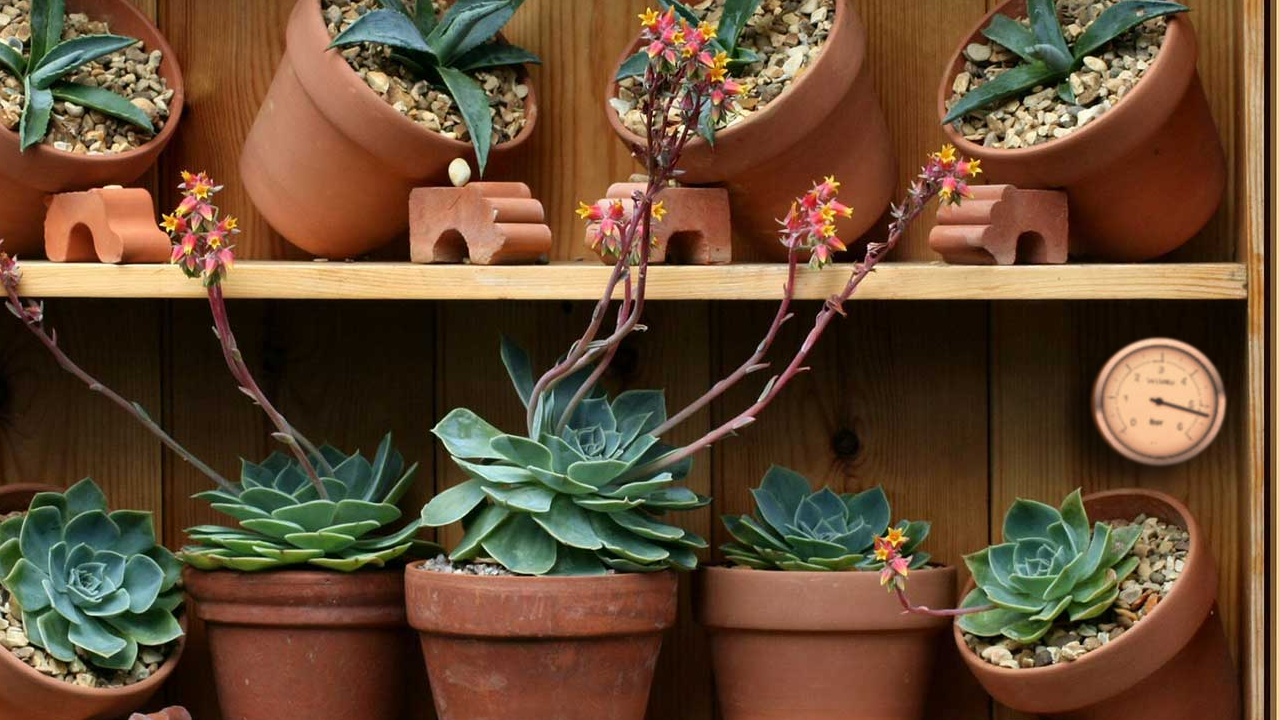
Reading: bar 5.25
